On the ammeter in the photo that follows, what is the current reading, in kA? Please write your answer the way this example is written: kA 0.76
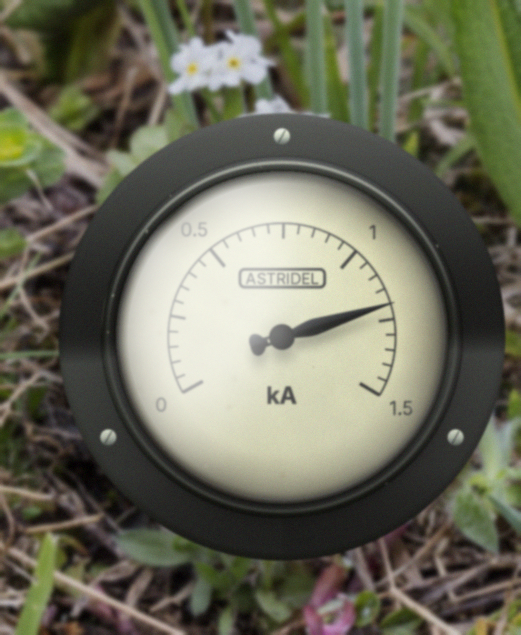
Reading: kA 1.2
